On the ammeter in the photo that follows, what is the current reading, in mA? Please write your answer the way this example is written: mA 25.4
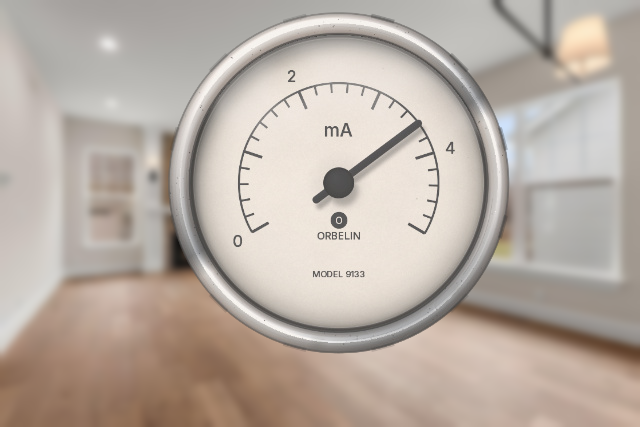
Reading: mA 3.6
